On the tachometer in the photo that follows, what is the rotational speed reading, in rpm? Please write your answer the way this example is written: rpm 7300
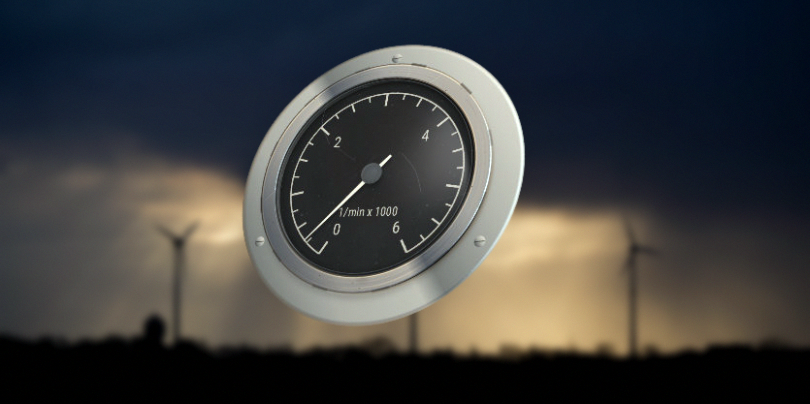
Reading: rpm 250
